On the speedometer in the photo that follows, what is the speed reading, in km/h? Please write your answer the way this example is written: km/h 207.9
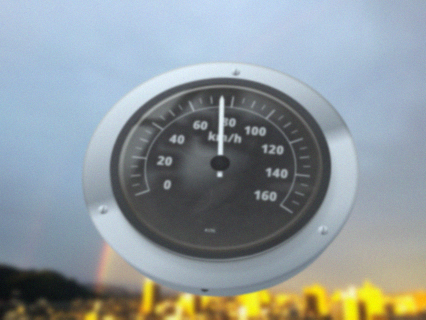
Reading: km/h 75
